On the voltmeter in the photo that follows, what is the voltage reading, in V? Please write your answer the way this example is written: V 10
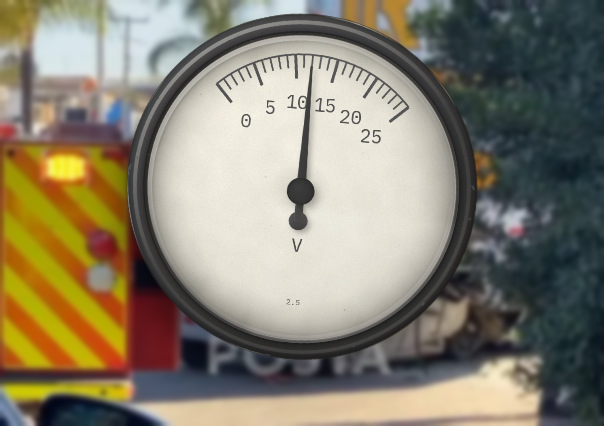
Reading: V 12
